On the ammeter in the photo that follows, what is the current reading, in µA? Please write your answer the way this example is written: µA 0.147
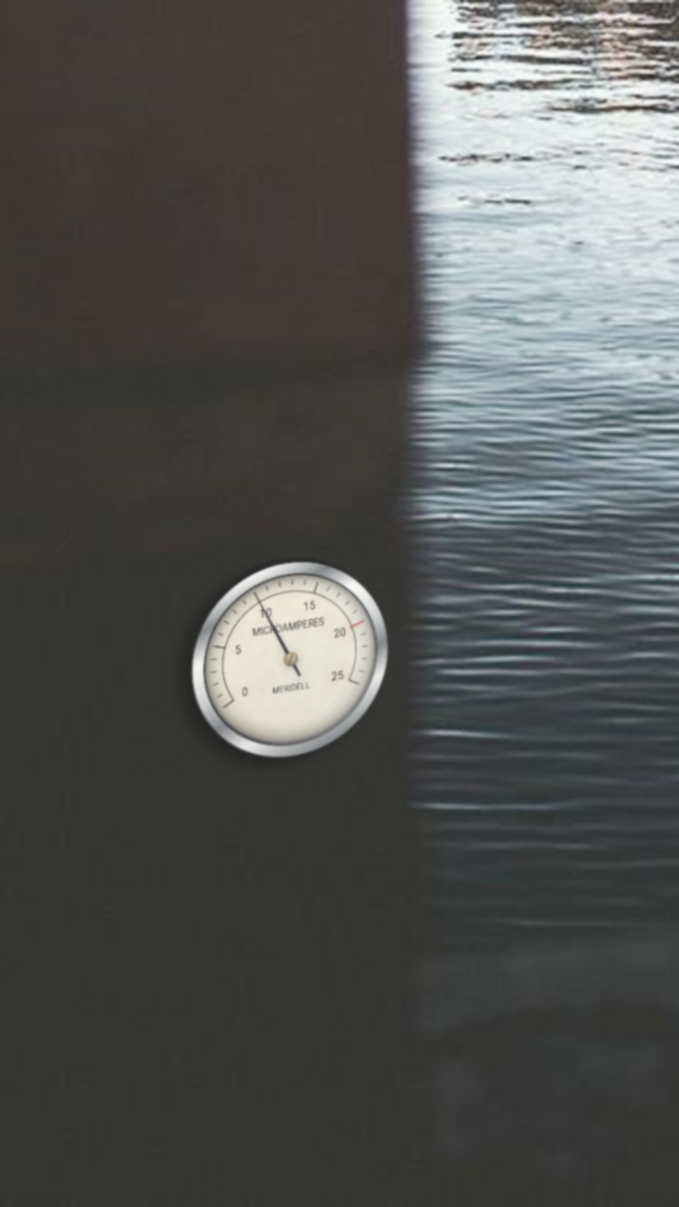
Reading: µA 10
